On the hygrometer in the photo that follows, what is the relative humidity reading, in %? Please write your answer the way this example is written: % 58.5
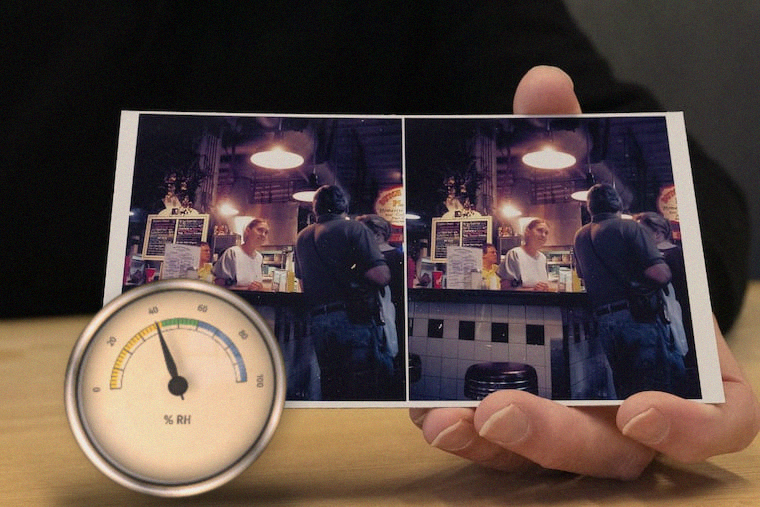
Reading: % 40
